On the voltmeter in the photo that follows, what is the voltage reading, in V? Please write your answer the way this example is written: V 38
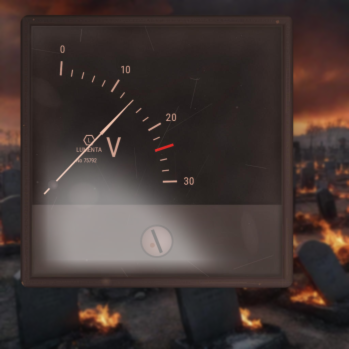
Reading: V 14
